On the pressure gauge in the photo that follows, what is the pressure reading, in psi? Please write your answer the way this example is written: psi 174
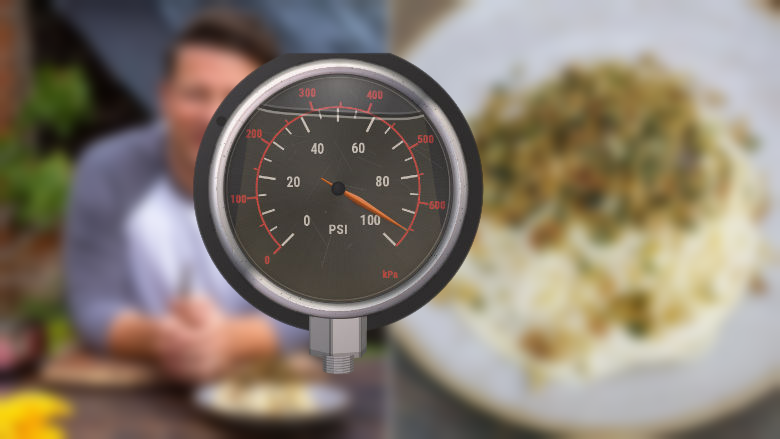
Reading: psi 95
